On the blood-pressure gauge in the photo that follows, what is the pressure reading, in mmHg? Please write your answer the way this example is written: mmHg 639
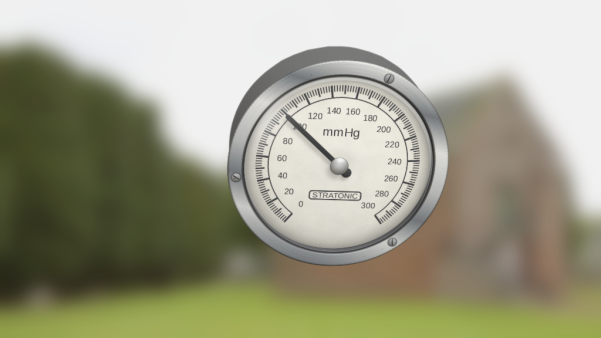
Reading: mmHg 100
